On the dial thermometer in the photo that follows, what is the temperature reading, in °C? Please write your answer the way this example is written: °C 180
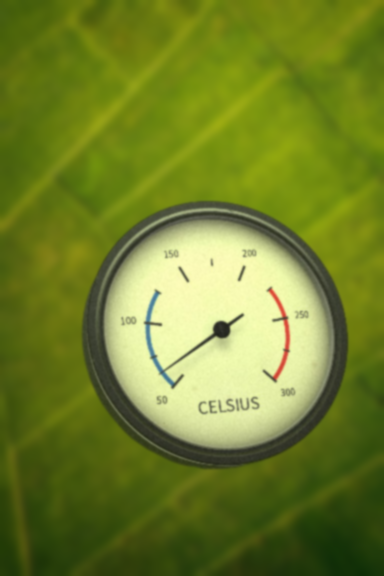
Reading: °C 62.5
